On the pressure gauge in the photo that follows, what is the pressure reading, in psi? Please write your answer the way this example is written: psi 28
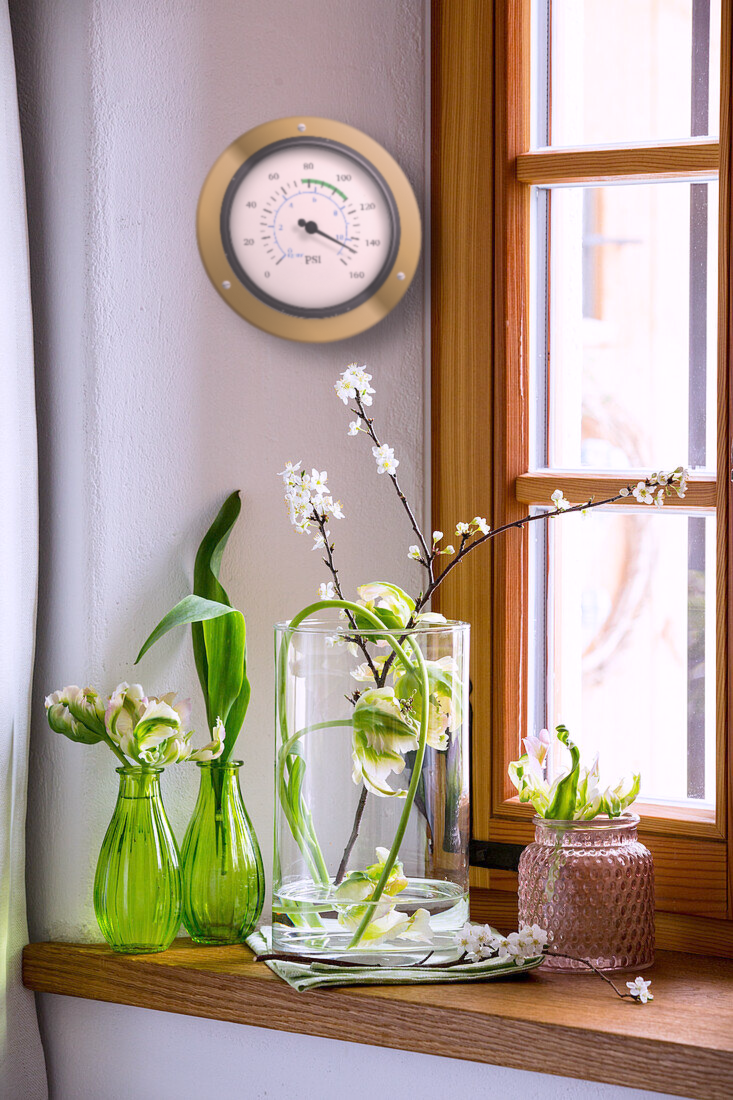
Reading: psi 150
